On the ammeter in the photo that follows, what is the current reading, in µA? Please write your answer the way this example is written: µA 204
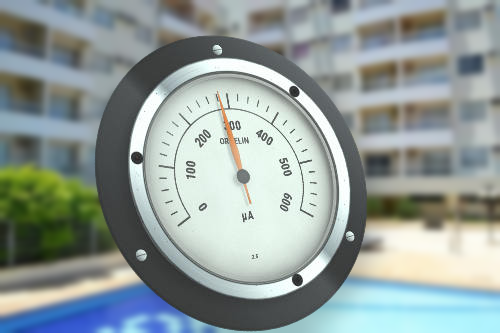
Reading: µA 280
